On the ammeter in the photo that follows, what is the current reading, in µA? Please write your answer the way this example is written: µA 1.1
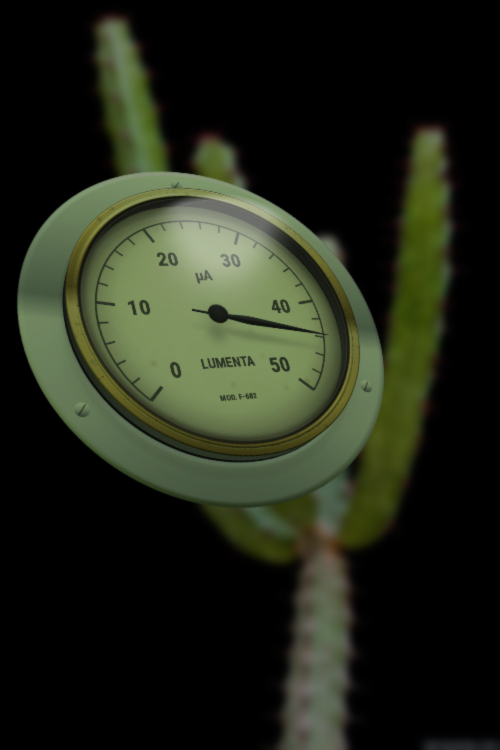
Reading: µA 44
